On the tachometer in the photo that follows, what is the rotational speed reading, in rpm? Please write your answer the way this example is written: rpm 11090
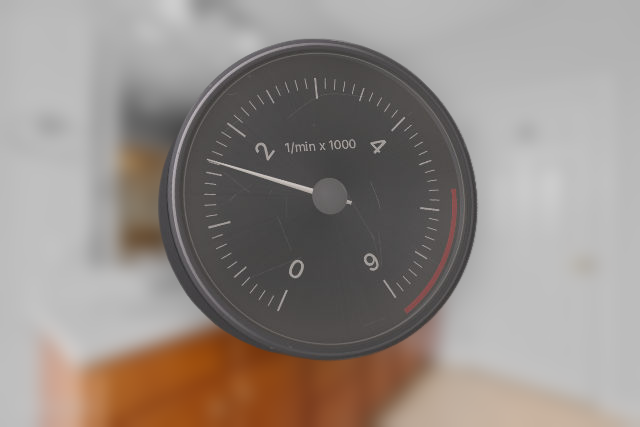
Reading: rpm 1600
